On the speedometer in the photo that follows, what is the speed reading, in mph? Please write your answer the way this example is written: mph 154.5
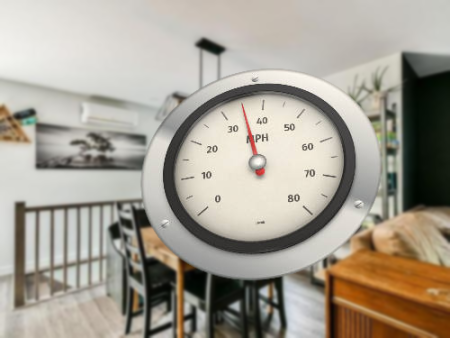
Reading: mph 35
